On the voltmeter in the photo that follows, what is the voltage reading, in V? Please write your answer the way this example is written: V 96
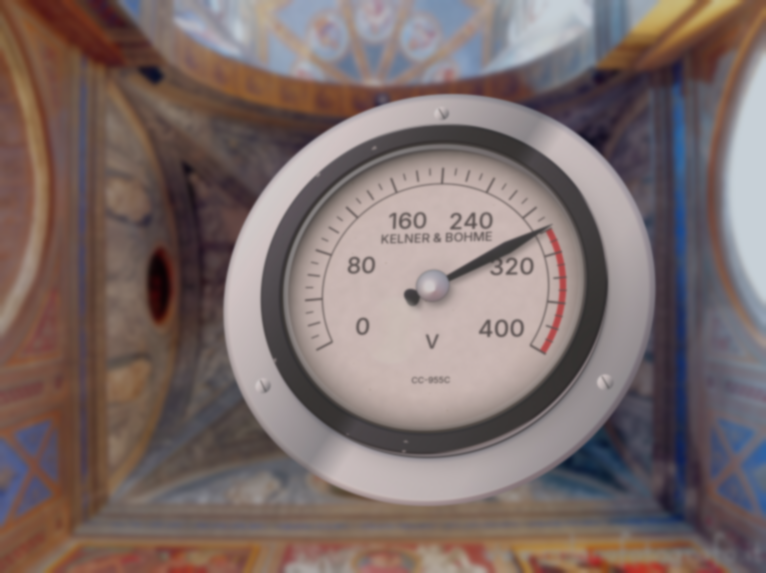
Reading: V 300
